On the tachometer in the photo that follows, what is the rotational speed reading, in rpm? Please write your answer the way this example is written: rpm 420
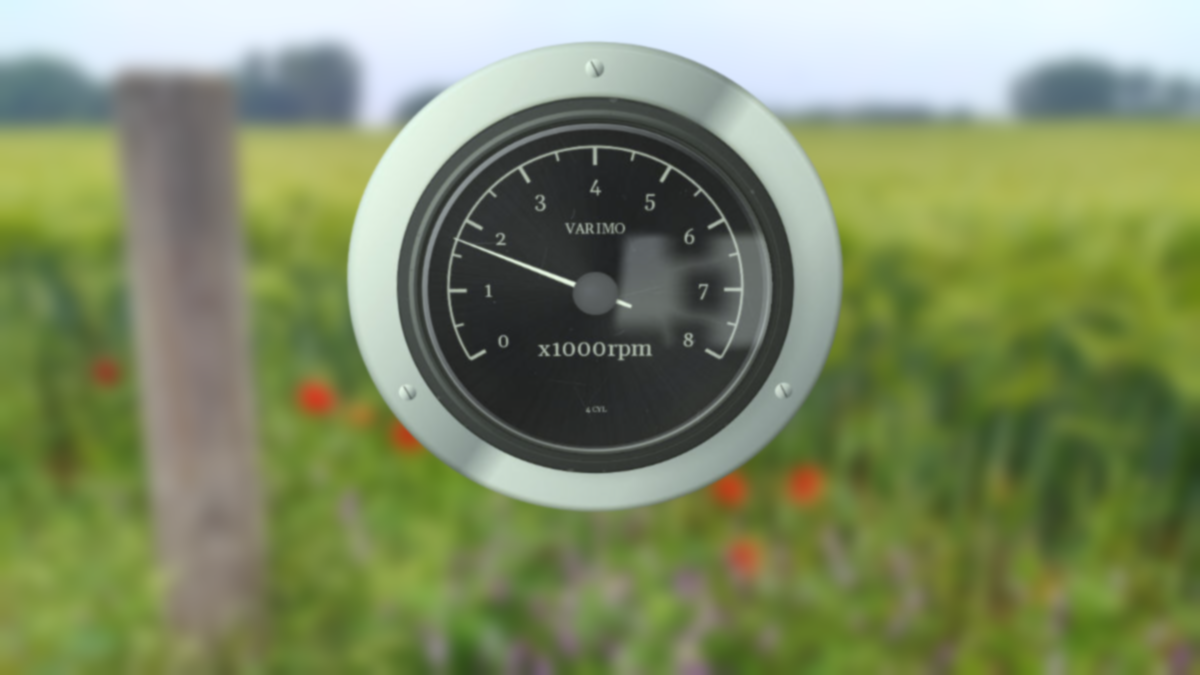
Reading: rpm 1750
